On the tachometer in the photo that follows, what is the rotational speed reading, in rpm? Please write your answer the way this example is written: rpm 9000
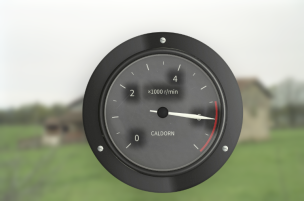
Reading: rpm 6000
